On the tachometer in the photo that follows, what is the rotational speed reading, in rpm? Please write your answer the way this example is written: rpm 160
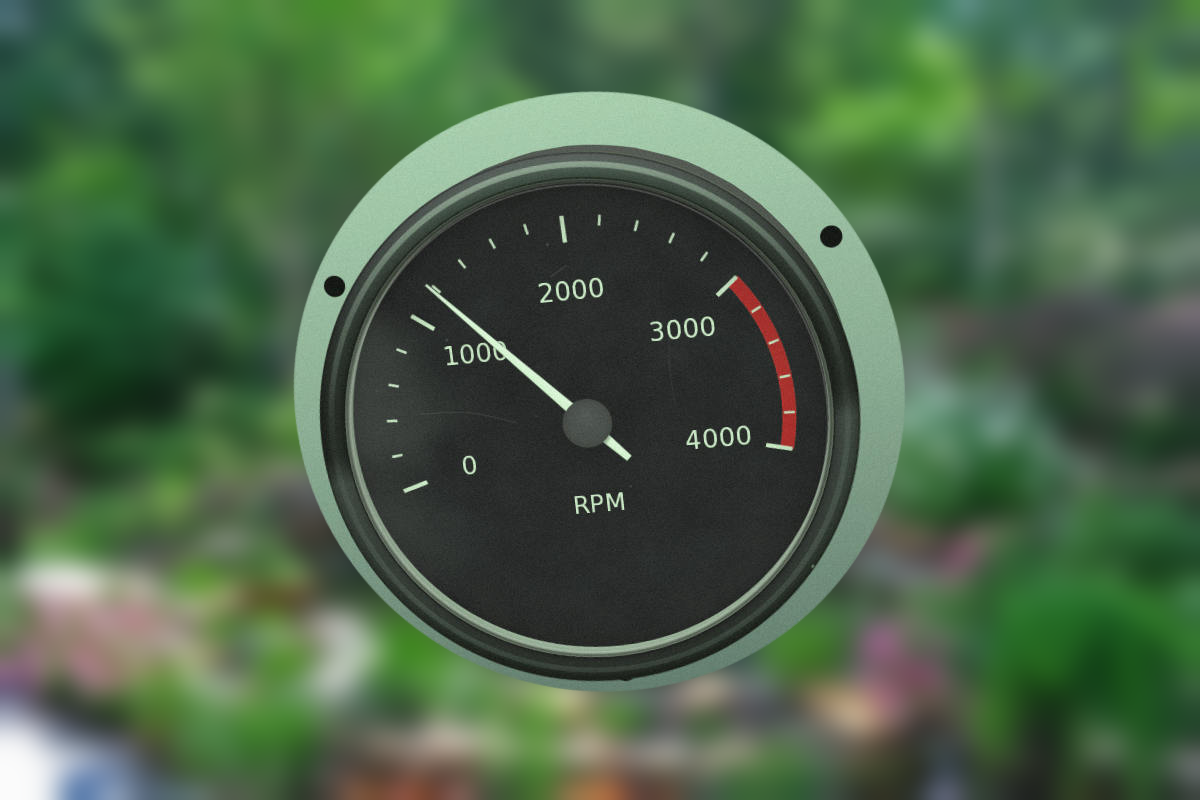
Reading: rpm 1200
